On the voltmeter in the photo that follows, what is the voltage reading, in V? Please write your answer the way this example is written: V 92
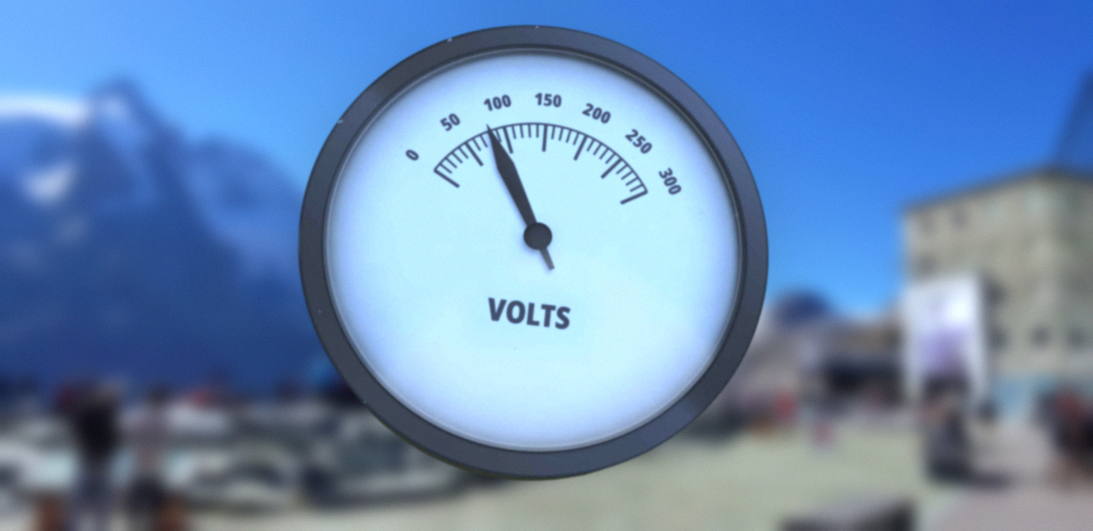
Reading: V 80
